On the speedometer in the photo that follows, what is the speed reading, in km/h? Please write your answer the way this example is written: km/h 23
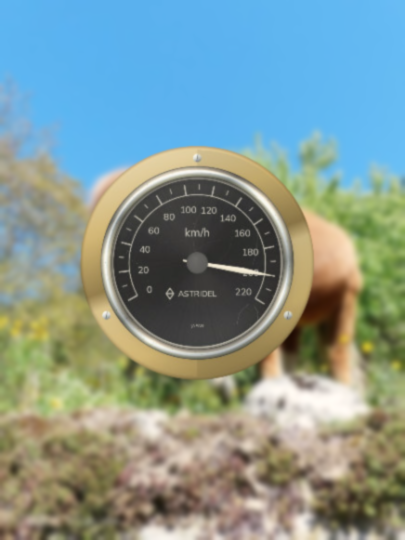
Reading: km/h 200
